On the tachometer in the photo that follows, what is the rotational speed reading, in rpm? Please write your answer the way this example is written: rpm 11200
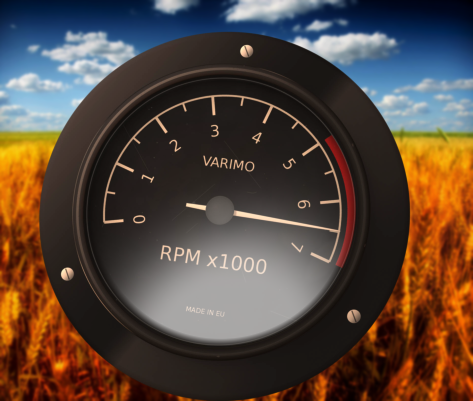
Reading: rpm 6500
